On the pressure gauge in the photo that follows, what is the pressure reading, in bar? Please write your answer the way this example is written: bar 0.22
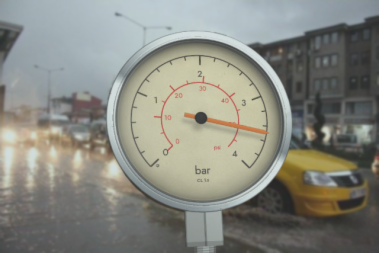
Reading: bar 3.5
